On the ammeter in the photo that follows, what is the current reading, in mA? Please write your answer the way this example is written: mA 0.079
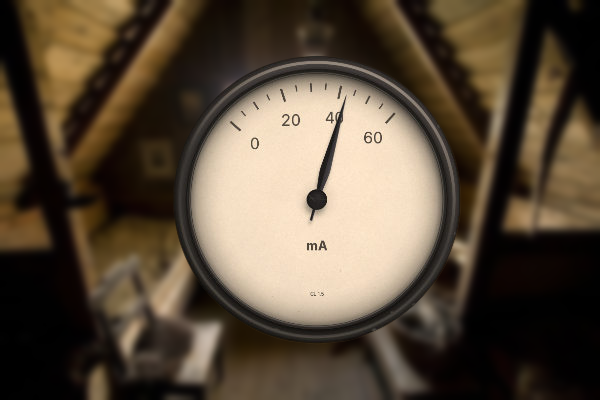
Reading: mA 42.5
